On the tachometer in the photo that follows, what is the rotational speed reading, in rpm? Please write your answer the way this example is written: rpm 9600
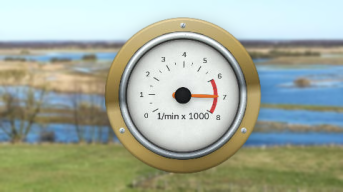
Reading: rpm 7000
